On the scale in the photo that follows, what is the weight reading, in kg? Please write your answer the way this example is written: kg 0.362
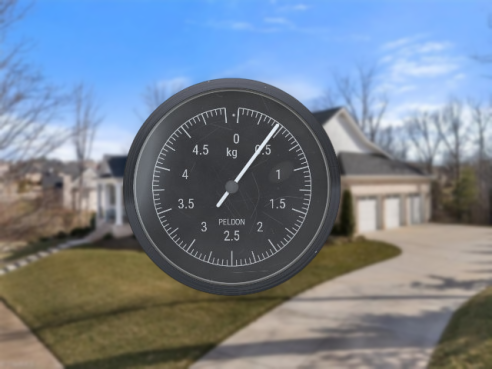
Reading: kg 0.45
